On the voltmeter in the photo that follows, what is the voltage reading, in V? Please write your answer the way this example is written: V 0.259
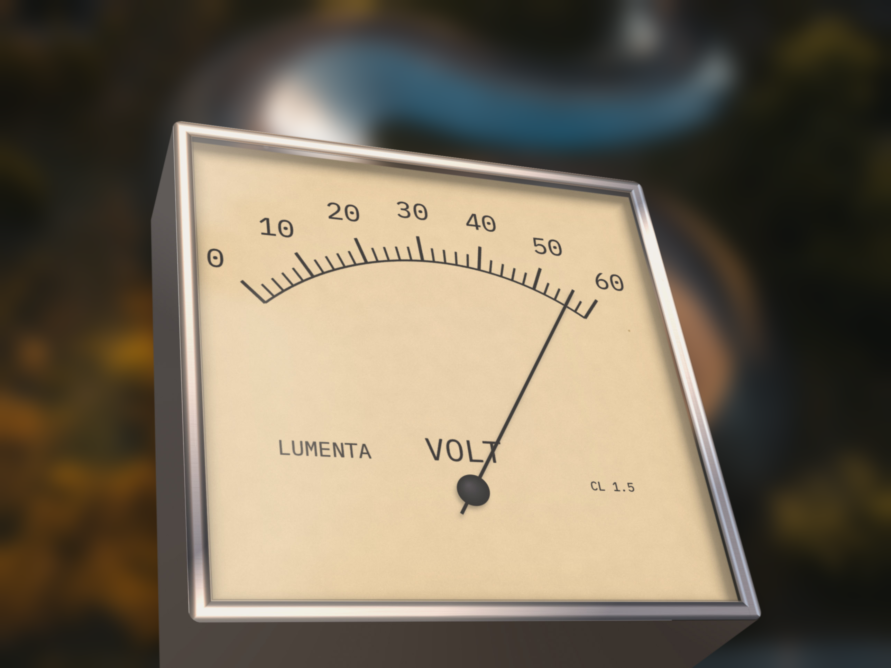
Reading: V 56
